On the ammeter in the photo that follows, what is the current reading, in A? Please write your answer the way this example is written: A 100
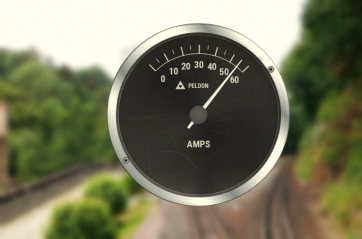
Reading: A 55
